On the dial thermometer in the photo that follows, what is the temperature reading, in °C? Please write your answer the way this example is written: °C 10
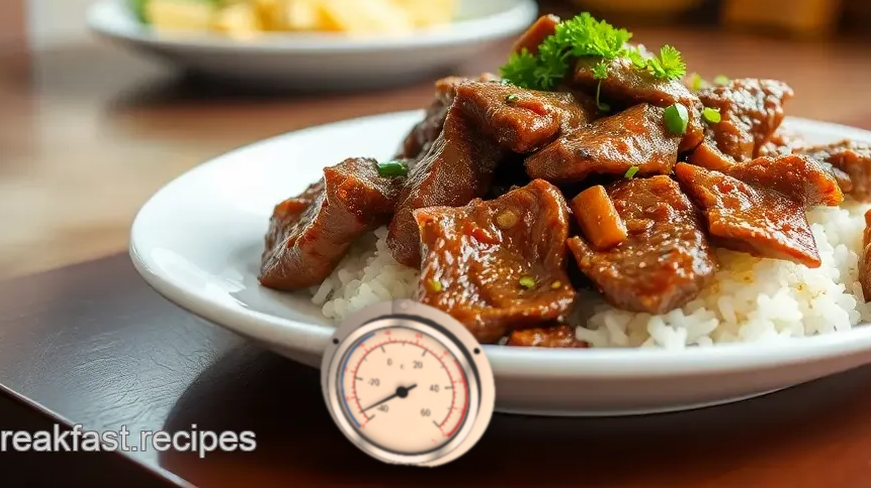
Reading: °C -35
